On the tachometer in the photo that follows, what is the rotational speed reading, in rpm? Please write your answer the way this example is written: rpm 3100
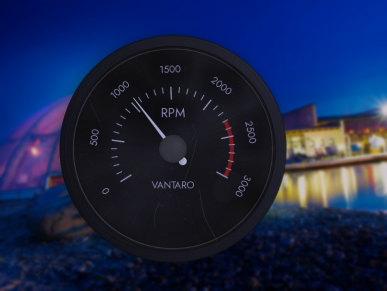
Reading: rpm 1050
